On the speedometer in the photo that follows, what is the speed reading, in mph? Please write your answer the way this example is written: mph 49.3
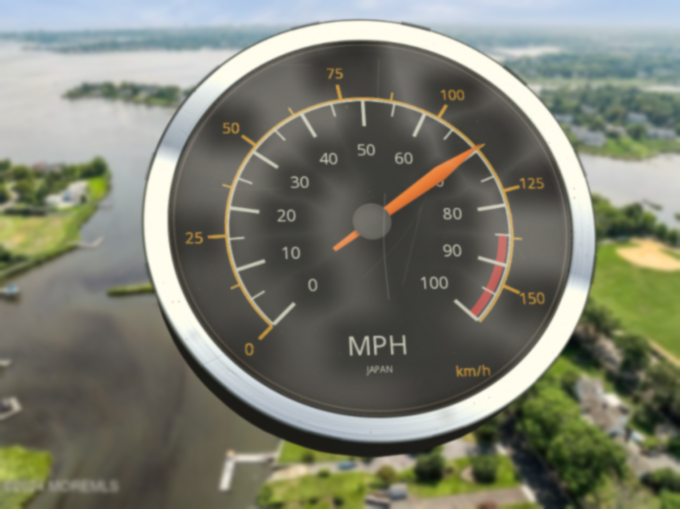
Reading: mph 70
